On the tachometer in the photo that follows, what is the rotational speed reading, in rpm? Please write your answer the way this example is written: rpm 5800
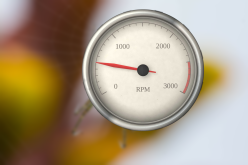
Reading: rpm 500
